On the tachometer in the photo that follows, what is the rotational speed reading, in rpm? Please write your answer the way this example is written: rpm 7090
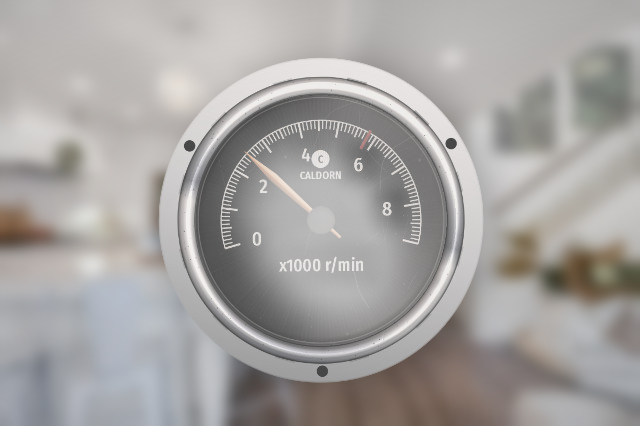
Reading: rpm 2500
